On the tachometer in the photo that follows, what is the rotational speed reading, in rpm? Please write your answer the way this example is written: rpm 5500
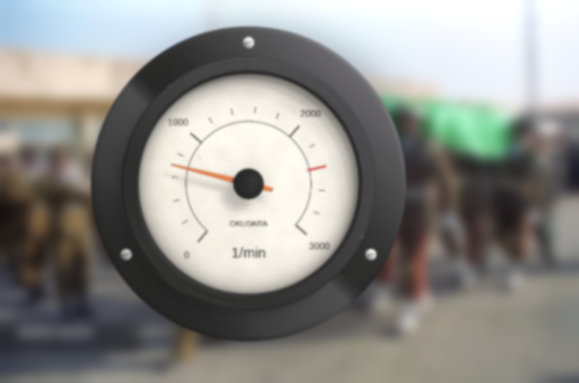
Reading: rpm 700
